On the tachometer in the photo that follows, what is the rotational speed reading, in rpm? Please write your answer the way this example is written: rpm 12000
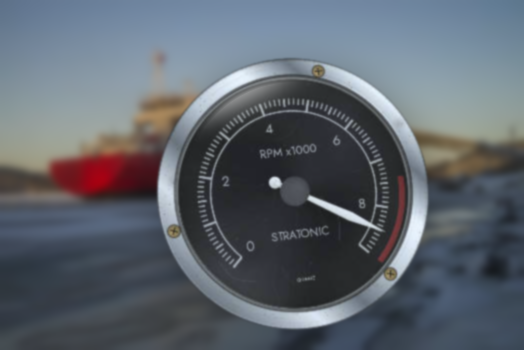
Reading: rpm 8500
